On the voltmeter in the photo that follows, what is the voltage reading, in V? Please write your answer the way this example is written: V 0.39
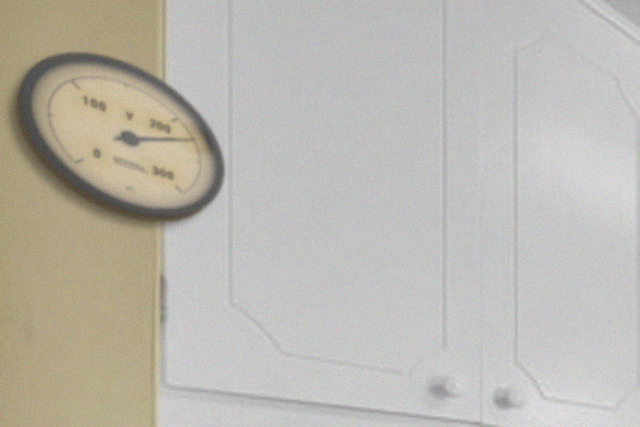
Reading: V 225
